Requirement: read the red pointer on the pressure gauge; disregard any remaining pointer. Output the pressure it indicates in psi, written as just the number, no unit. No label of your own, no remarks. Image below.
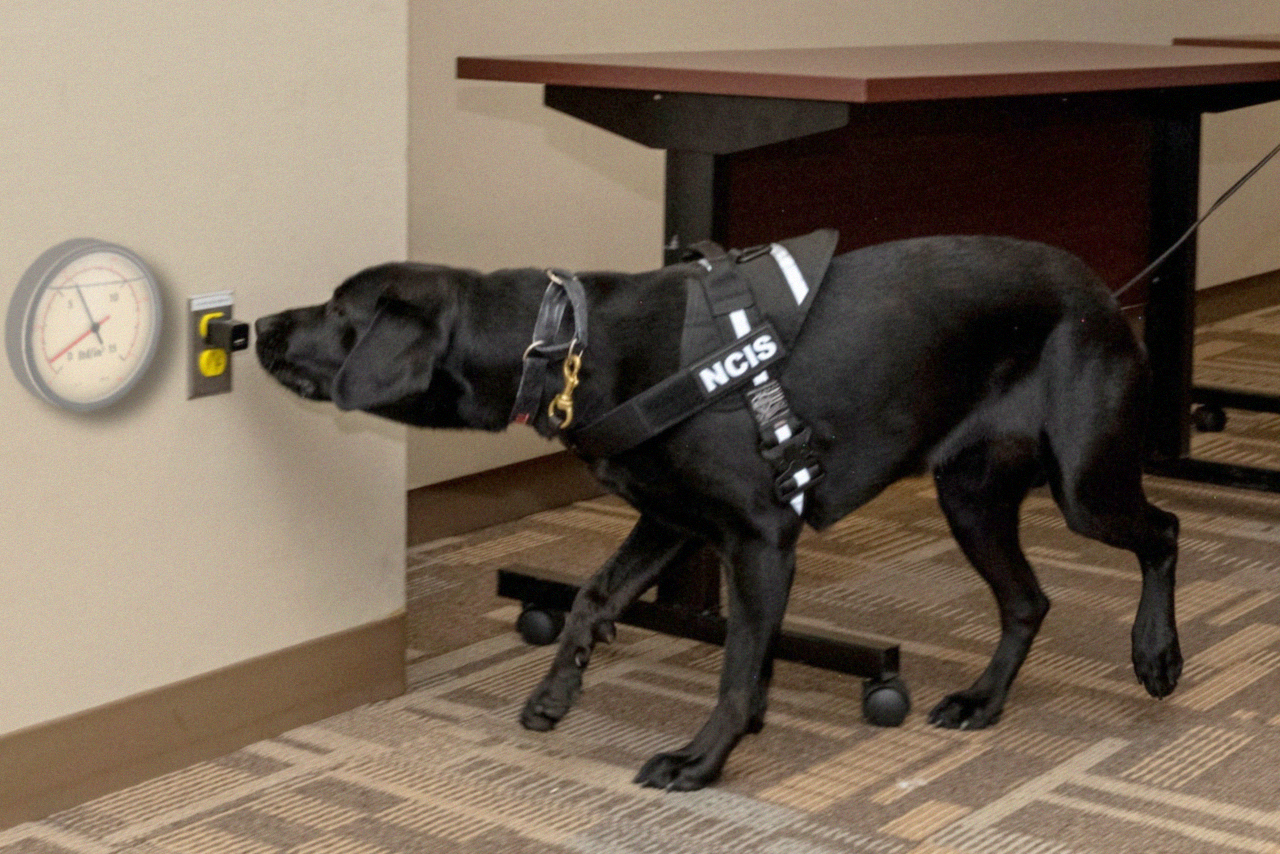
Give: 1
